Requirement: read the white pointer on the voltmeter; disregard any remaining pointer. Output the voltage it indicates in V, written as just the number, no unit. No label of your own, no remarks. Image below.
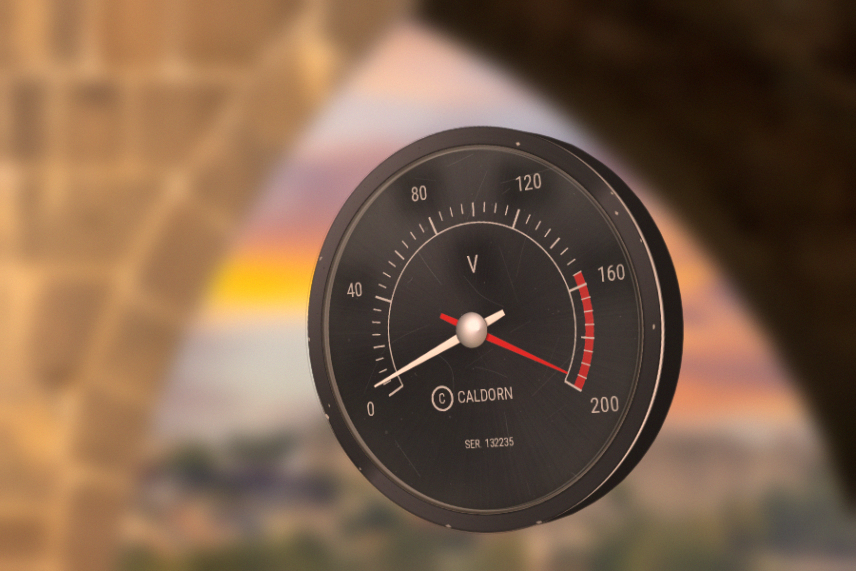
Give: 5
